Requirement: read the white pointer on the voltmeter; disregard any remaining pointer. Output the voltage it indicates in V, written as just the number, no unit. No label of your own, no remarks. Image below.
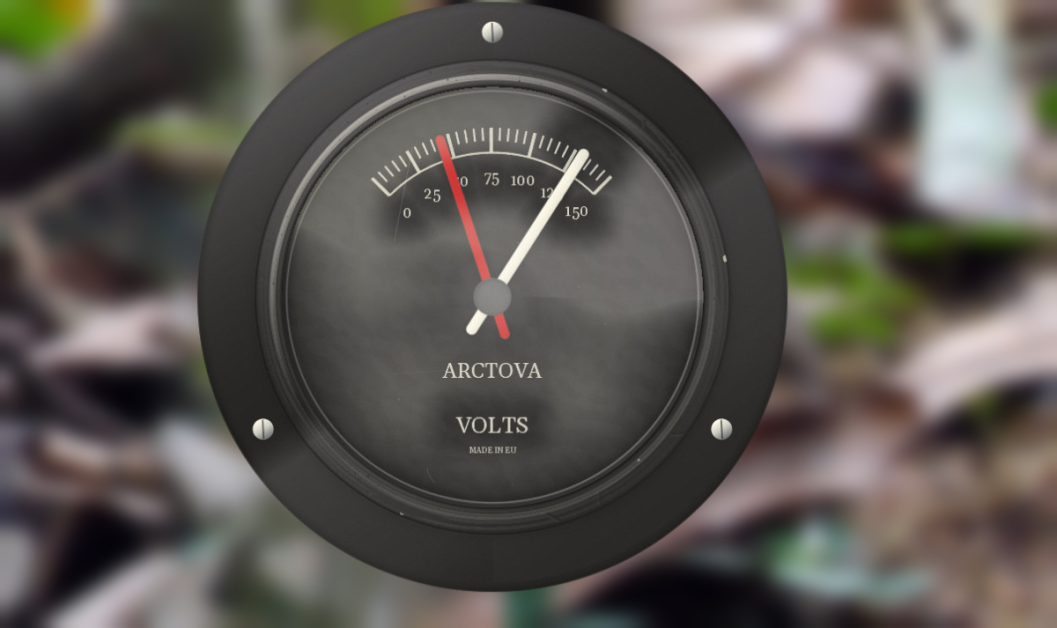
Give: 130
